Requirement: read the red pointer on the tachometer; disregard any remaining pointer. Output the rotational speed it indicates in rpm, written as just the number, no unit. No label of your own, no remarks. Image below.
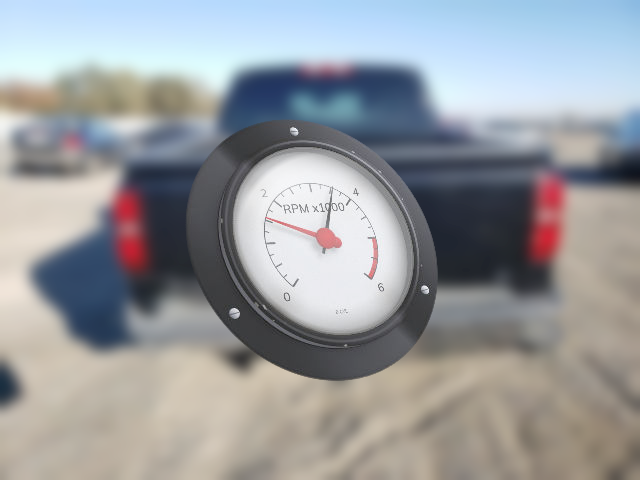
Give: 1500
